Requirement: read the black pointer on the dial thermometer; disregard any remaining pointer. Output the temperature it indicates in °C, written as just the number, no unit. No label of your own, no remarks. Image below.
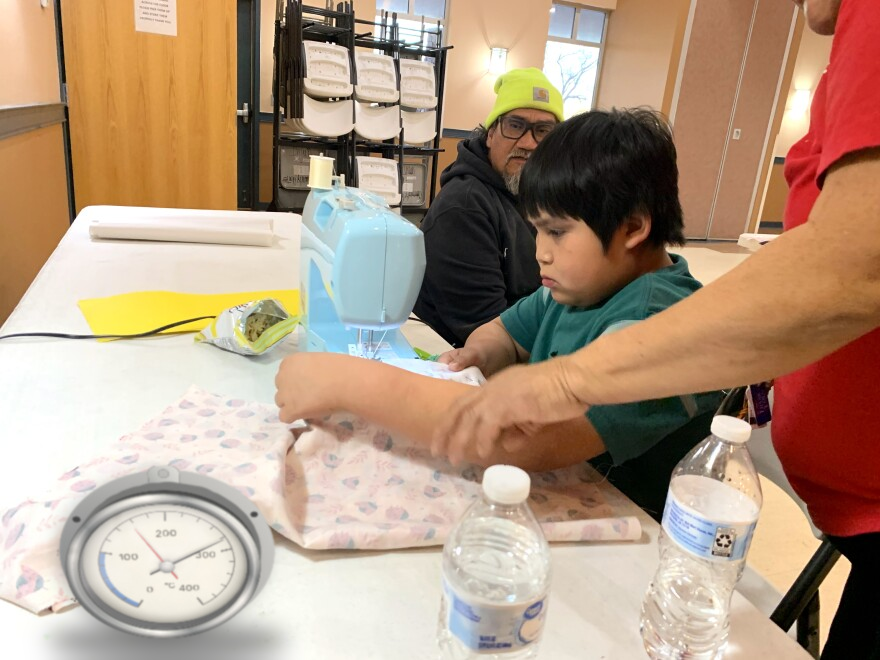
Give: 280
